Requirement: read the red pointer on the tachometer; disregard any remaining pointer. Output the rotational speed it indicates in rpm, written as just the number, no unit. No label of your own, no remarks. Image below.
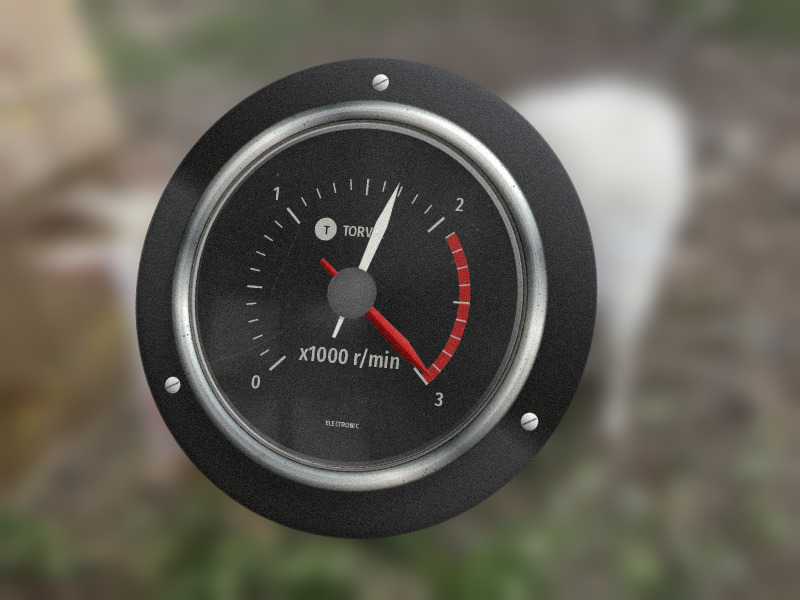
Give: 2950
